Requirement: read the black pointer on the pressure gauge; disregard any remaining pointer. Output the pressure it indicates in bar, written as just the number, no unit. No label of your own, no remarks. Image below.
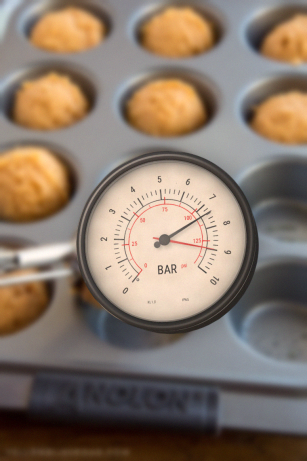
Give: 7.4
